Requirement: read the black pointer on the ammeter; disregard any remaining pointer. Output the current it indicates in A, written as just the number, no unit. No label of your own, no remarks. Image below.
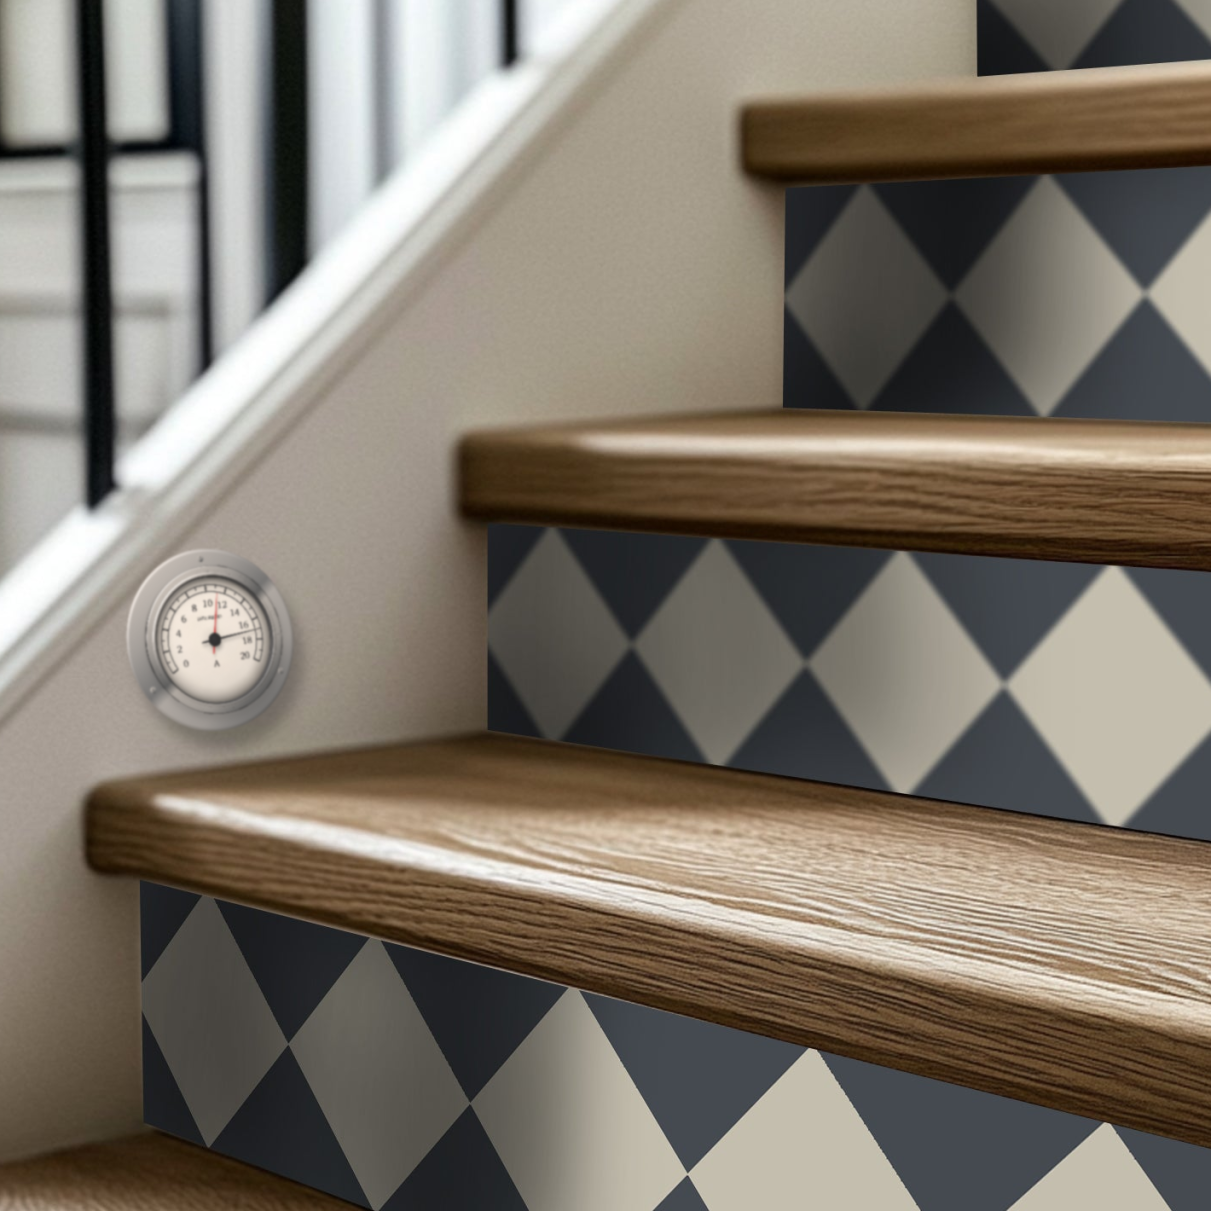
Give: 17
